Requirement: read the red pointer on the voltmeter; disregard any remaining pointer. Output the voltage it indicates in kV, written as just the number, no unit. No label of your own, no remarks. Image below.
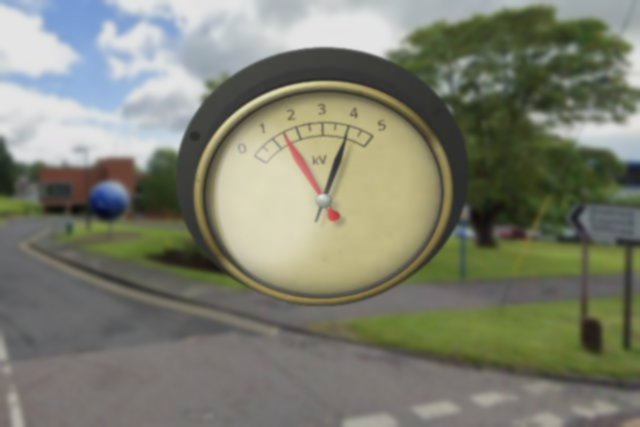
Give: 1.5
